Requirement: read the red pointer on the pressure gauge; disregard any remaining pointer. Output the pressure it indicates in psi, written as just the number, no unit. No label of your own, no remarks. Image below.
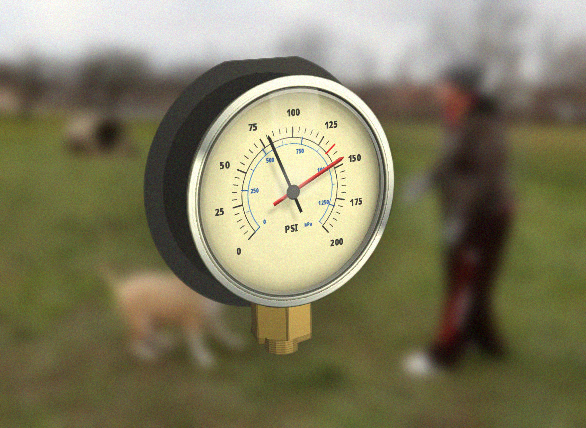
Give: 145
